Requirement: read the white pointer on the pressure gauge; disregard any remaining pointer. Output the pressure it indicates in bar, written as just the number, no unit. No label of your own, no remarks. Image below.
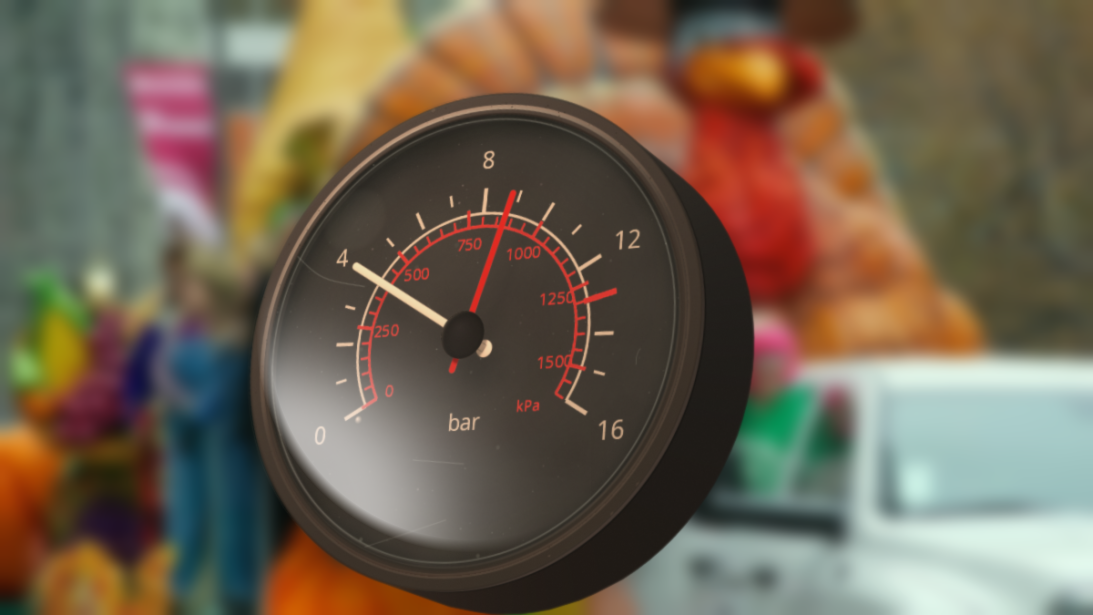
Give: 4
